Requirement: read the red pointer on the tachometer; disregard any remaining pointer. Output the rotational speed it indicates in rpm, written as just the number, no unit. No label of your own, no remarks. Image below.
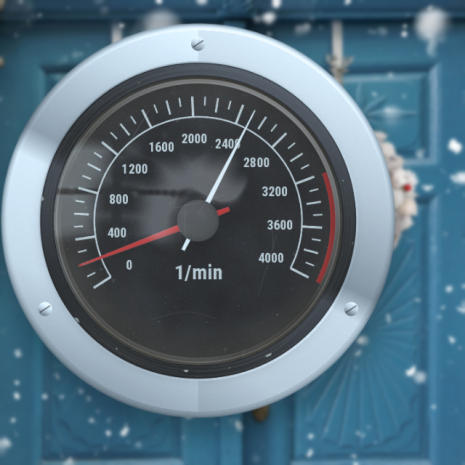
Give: 200
